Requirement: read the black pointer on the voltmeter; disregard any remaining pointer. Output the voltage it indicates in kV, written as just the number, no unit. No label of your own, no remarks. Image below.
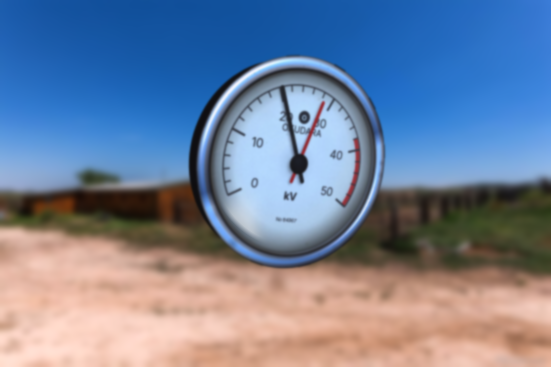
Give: 20
